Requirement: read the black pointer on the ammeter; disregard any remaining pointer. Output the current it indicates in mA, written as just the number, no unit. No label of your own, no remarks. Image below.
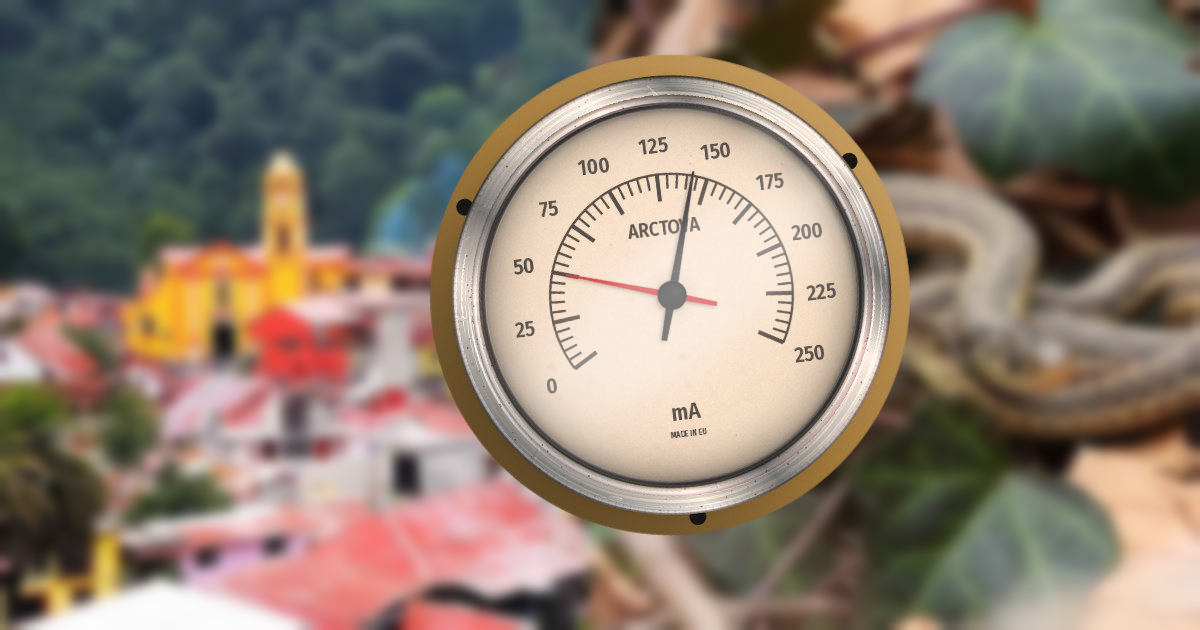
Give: 142.5
